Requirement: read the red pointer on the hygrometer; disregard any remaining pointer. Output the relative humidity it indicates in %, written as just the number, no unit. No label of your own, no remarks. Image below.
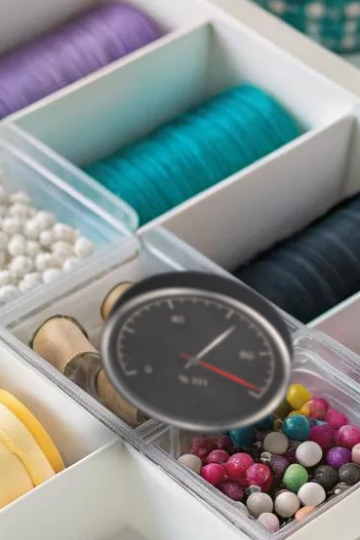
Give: 96
